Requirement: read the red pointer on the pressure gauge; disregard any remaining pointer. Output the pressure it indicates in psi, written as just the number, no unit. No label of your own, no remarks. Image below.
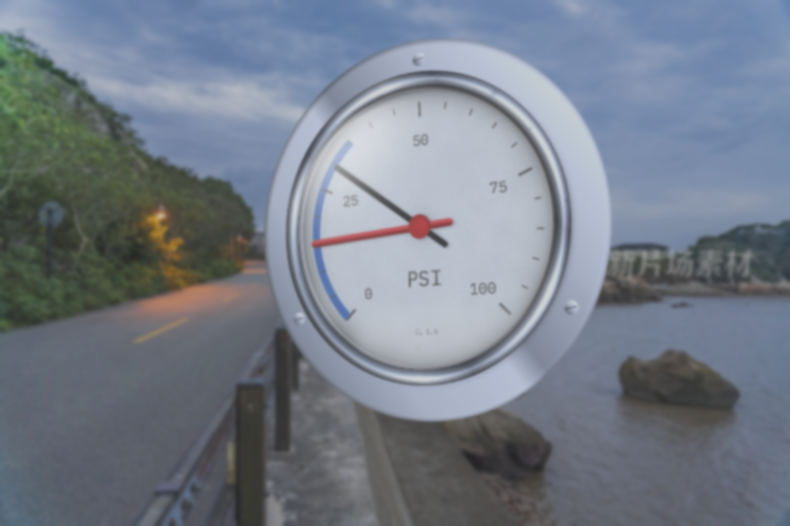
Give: 15
